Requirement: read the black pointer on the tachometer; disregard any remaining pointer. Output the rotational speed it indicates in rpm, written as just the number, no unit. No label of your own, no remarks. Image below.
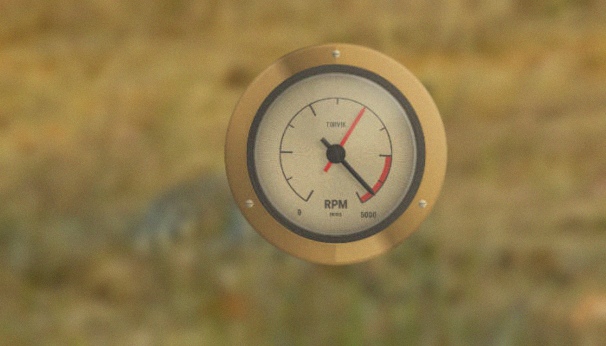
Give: 4750
